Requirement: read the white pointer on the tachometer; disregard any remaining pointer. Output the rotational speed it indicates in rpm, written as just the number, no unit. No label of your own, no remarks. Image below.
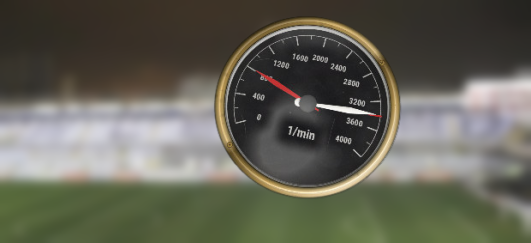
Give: 3400
